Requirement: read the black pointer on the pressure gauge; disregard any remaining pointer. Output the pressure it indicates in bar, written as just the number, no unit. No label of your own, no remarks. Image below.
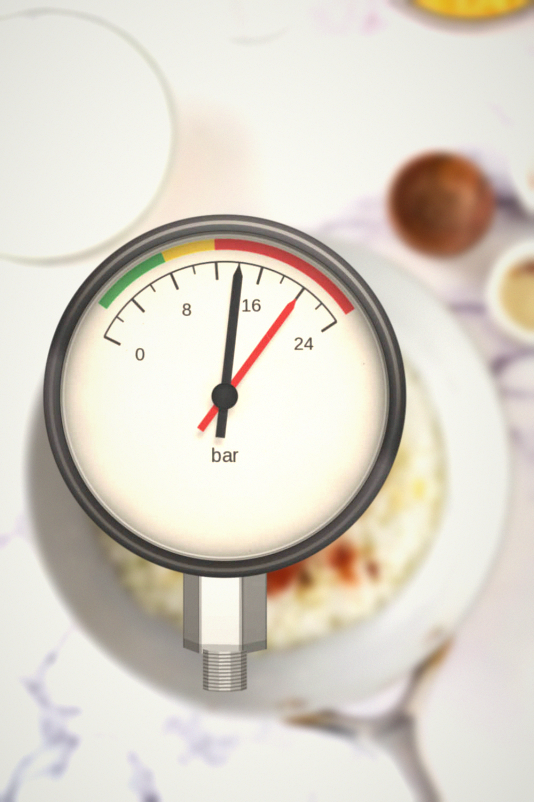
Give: 14
